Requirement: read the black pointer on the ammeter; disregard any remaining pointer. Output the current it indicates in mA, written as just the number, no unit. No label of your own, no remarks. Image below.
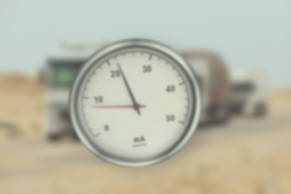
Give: 22
